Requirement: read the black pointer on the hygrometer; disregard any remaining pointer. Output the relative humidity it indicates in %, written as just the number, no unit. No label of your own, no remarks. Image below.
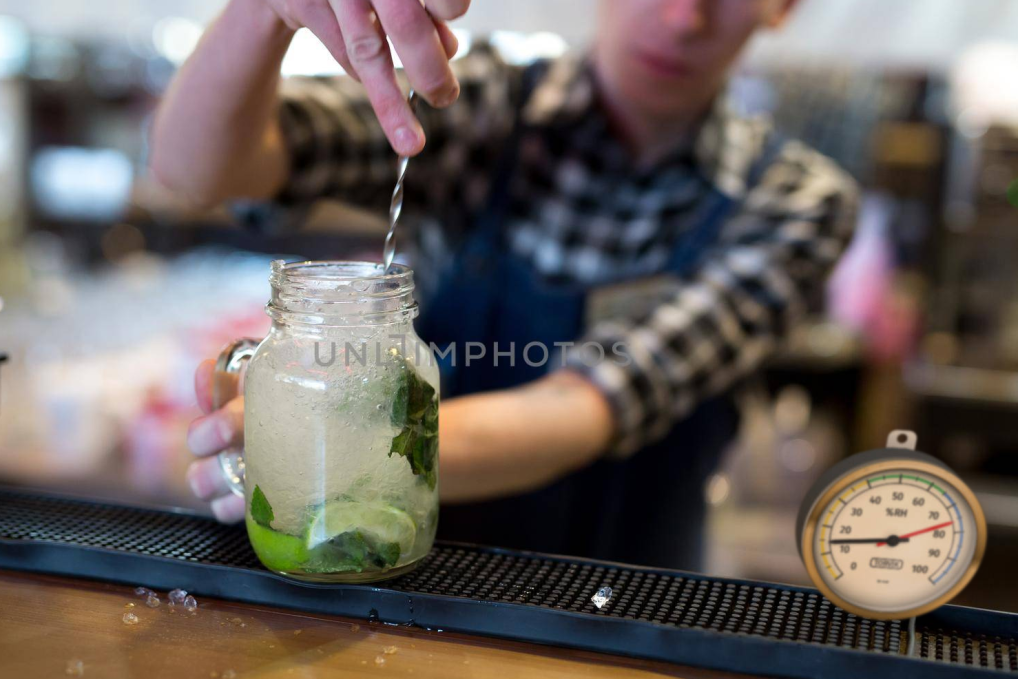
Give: 15
